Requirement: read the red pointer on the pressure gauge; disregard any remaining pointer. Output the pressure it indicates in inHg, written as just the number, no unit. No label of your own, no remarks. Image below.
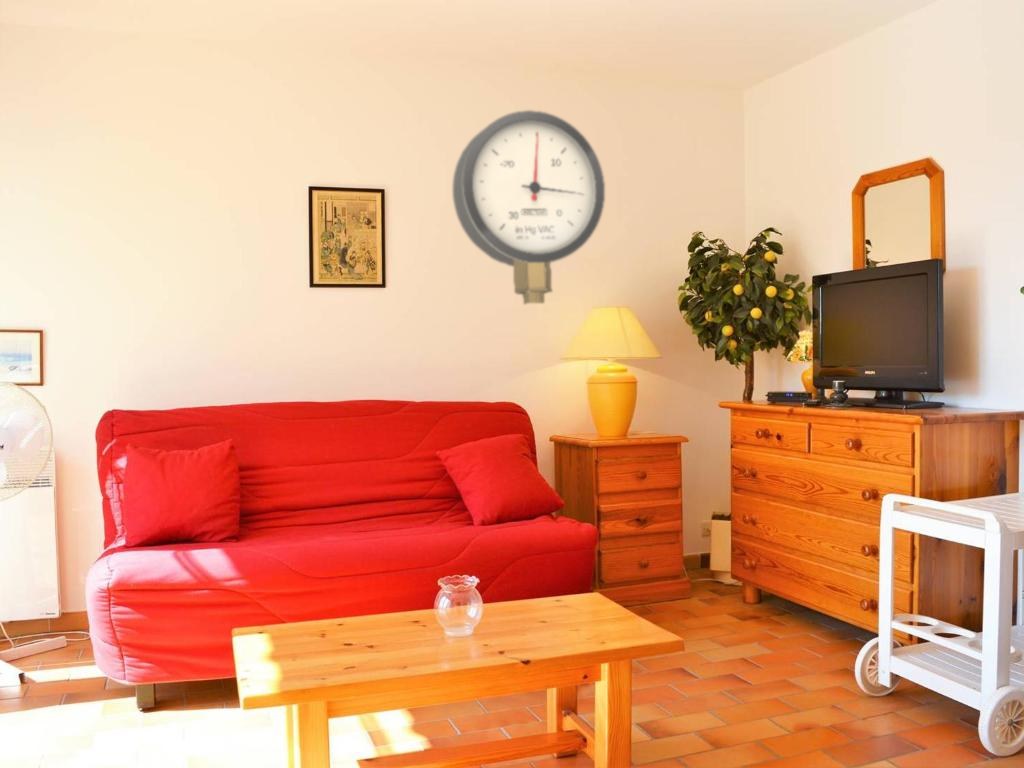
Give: -14
